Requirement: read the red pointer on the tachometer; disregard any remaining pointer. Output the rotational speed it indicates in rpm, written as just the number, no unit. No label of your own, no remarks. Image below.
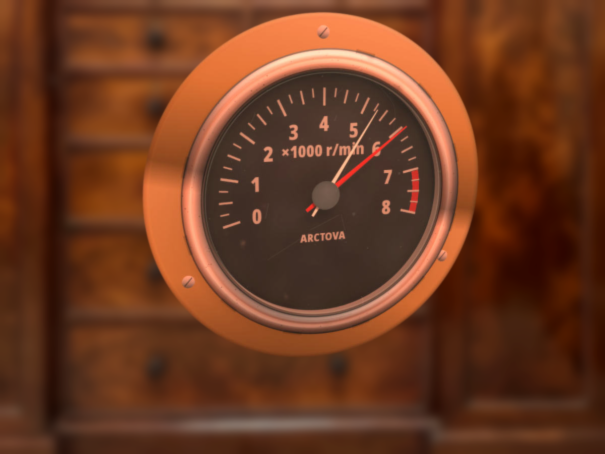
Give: 6000
